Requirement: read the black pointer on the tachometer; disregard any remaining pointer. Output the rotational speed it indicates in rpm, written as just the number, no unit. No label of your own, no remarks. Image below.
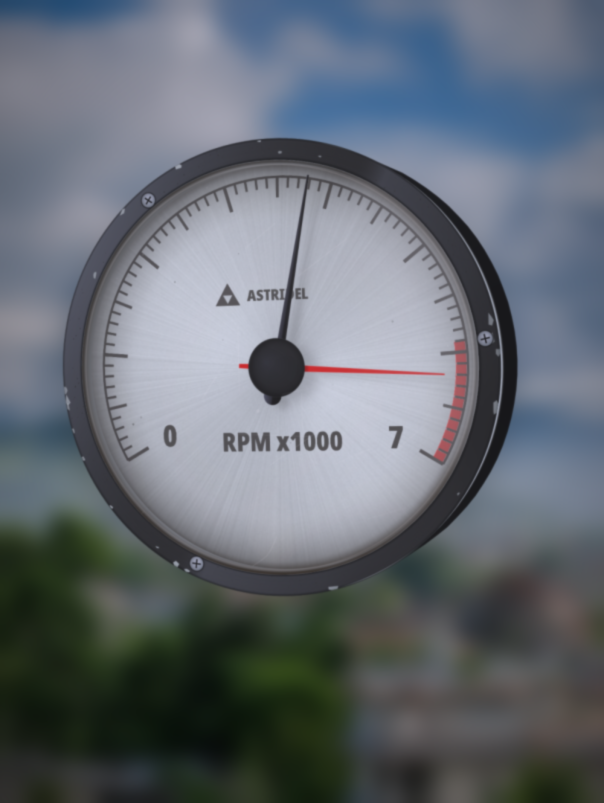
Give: 3800
